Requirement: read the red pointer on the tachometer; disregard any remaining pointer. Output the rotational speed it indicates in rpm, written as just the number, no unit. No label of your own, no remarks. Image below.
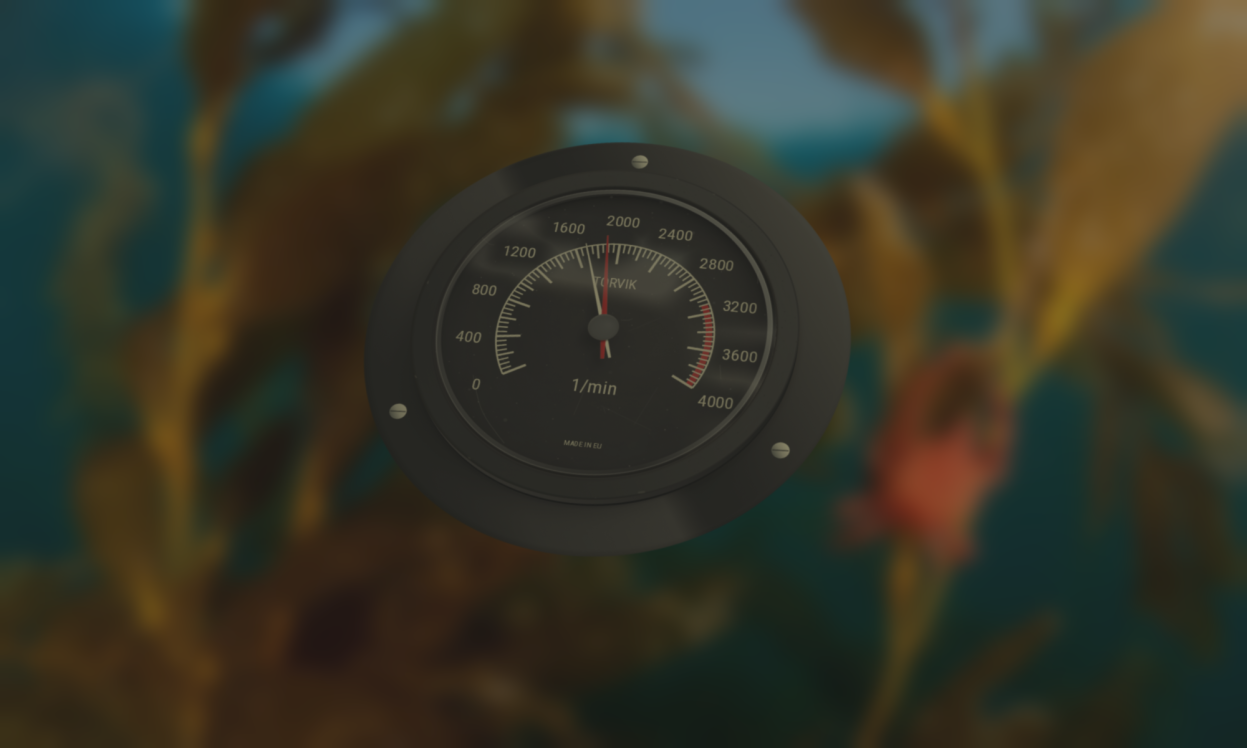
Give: 1900
